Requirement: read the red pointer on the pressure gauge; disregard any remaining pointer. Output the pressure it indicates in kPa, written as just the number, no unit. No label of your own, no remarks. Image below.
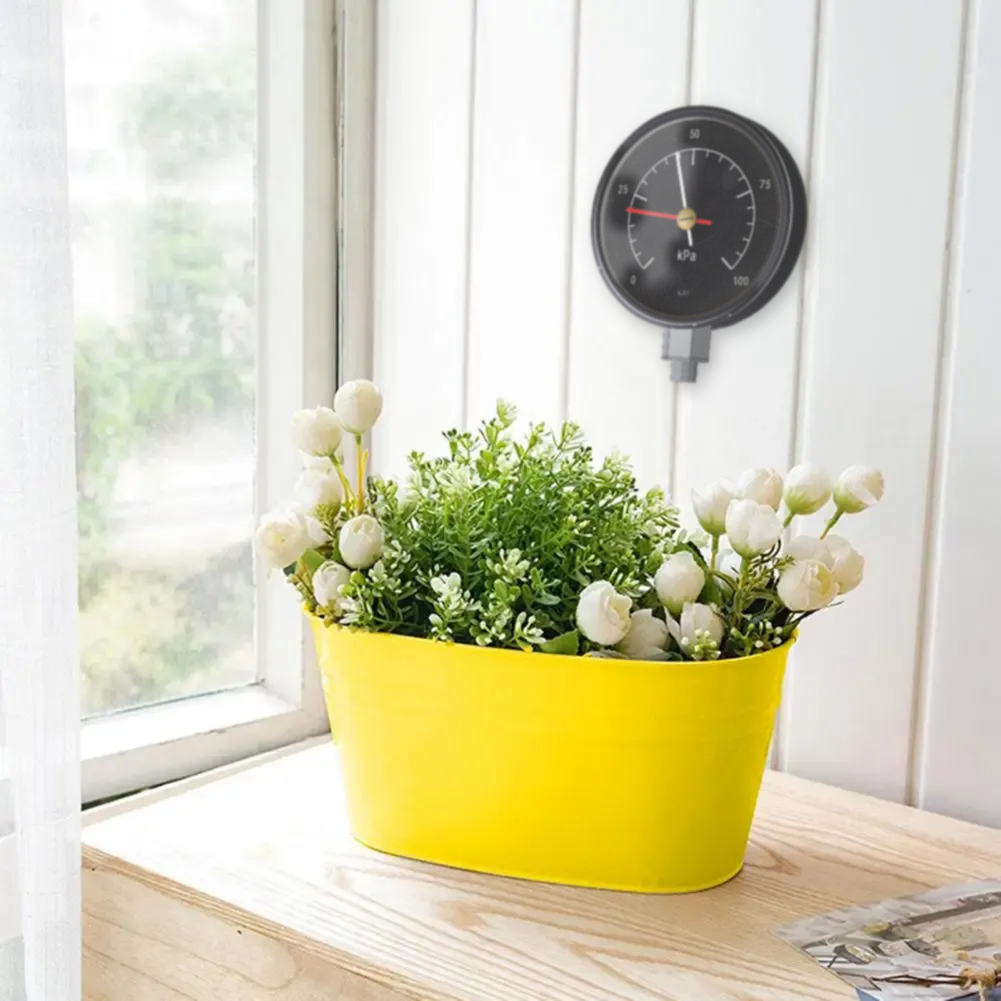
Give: 20
